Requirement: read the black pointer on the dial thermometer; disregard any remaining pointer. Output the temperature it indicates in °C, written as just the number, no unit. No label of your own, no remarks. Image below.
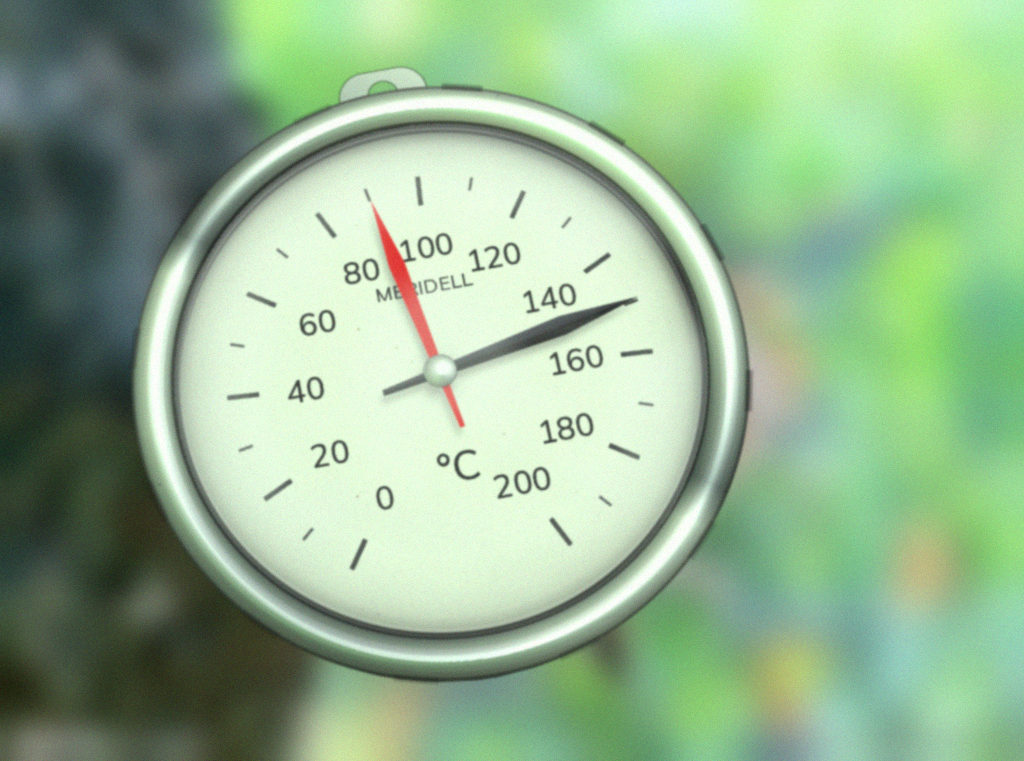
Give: 150
